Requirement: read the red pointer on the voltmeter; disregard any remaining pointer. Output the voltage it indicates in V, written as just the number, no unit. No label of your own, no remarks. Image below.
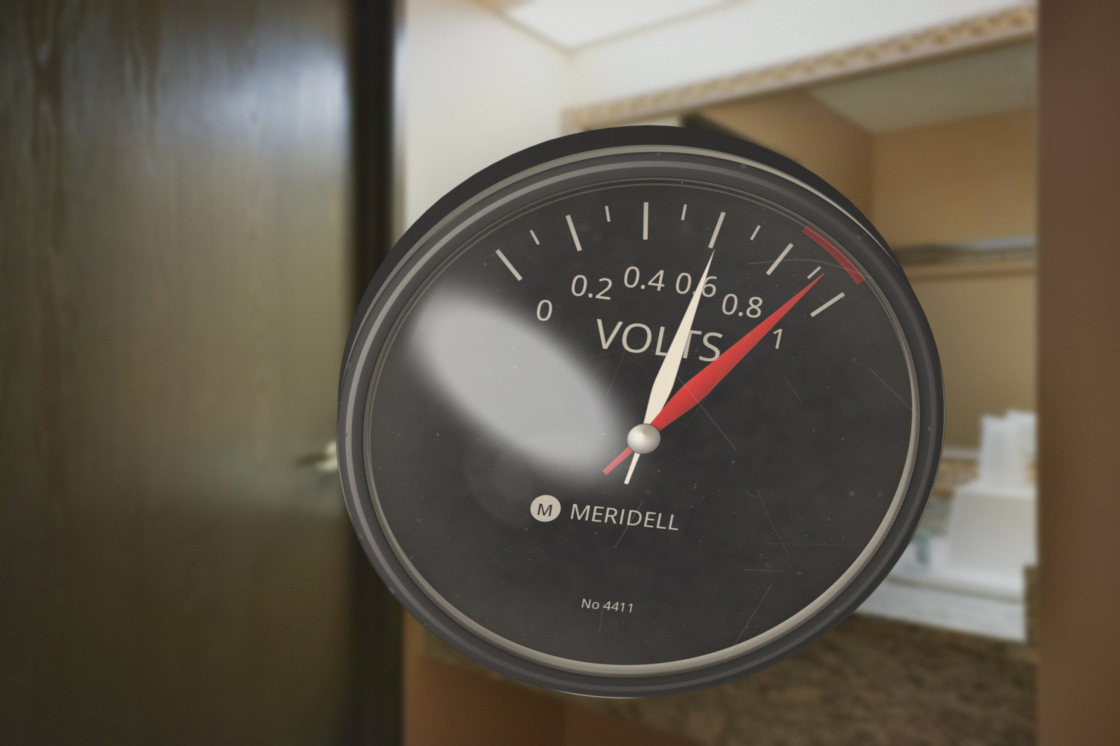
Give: 0.9
